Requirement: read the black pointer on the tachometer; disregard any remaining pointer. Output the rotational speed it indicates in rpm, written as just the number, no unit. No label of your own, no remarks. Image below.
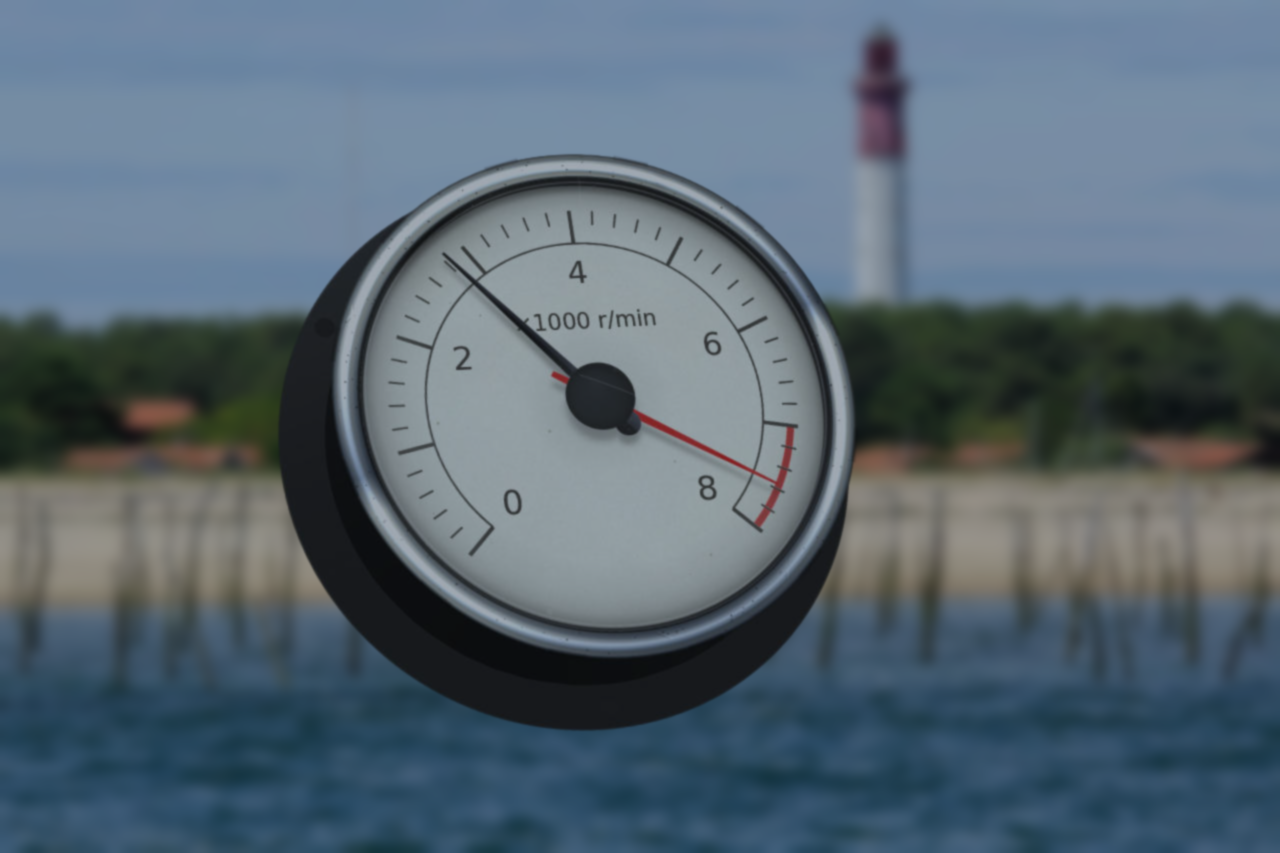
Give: 2800
